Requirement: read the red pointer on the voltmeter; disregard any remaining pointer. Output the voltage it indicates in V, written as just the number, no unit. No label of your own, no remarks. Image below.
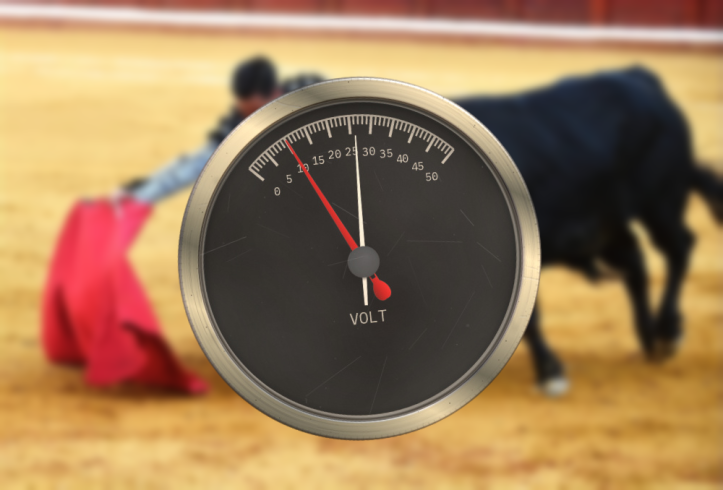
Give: 10
